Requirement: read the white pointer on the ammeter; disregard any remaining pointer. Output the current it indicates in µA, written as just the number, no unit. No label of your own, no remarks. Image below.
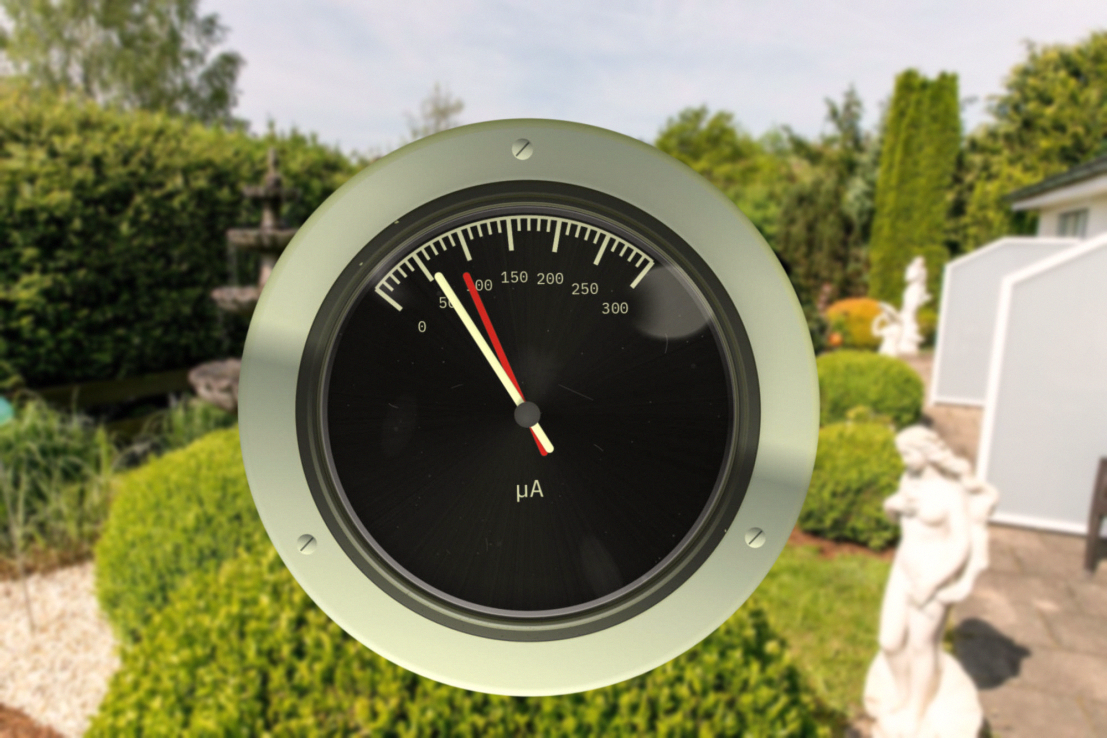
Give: 60
